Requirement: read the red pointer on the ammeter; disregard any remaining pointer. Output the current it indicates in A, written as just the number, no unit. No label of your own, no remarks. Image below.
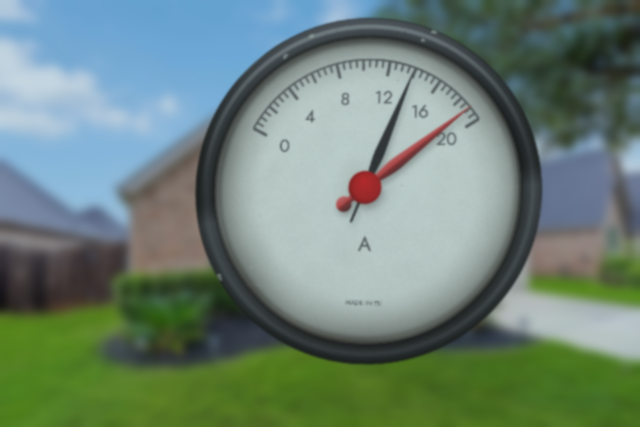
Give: 19
